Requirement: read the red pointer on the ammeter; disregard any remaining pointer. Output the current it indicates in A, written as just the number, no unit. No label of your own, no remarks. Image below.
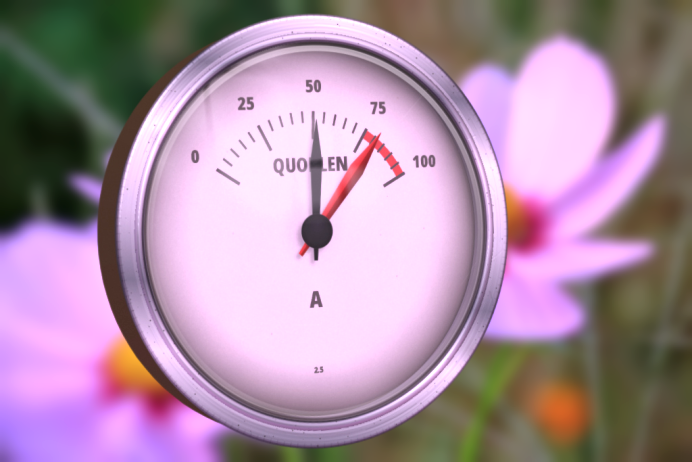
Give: 80
